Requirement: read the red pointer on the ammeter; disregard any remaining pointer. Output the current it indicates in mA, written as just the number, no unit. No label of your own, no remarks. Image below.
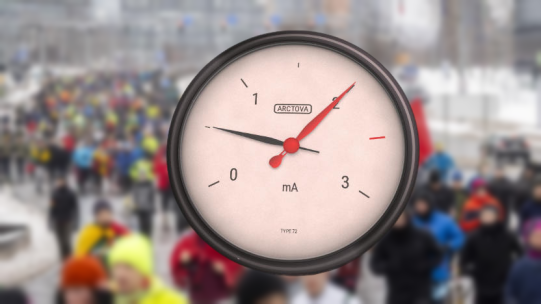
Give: 2
